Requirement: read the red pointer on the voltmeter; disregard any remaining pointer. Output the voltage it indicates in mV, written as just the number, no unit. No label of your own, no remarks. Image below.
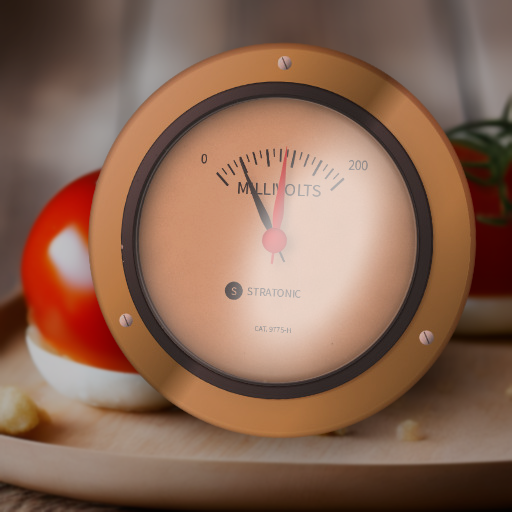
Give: 110
